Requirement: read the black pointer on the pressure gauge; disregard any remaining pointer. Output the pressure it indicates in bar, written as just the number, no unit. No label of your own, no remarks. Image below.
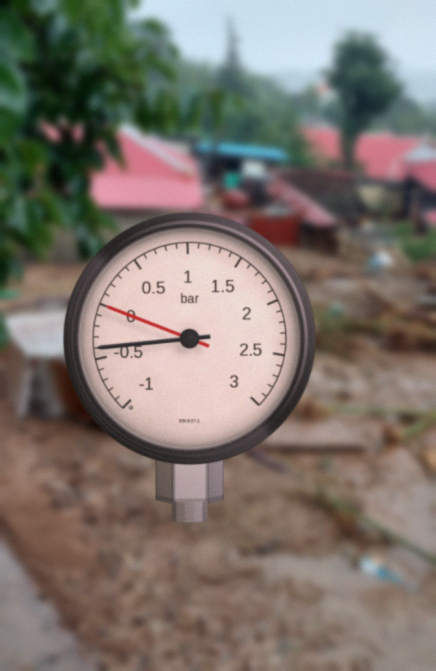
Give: -0.4
